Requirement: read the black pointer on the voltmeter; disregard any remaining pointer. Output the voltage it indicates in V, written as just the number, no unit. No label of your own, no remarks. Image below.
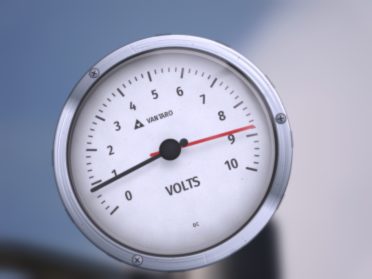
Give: 0.8
